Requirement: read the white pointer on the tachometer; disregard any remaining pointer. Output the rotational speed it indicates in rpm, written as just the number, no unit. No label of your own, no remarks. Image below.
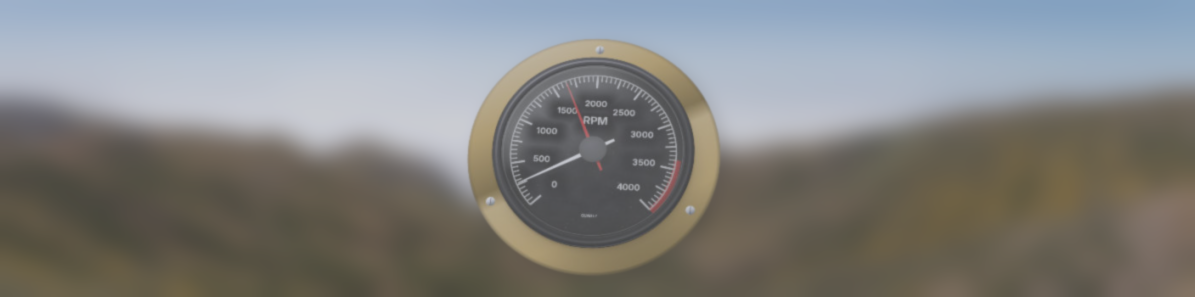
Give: 250
